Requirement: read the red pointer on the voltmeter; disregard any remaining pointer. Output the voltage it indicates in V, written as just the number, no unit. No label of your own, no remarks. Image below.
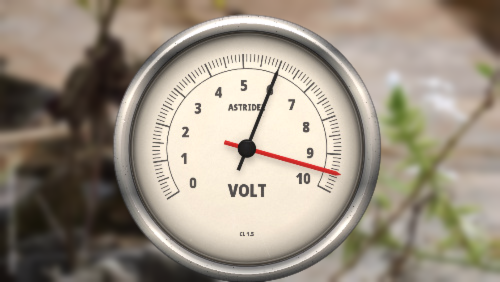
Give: 9.5
